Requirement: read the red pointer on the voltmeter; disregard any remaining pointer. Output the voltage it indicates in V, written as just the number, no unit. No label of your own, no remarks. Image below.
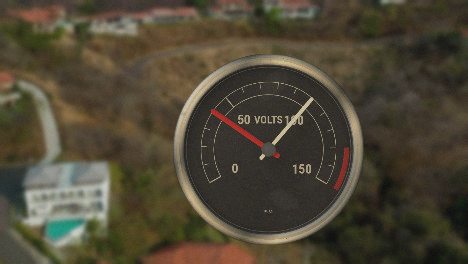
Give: 40
